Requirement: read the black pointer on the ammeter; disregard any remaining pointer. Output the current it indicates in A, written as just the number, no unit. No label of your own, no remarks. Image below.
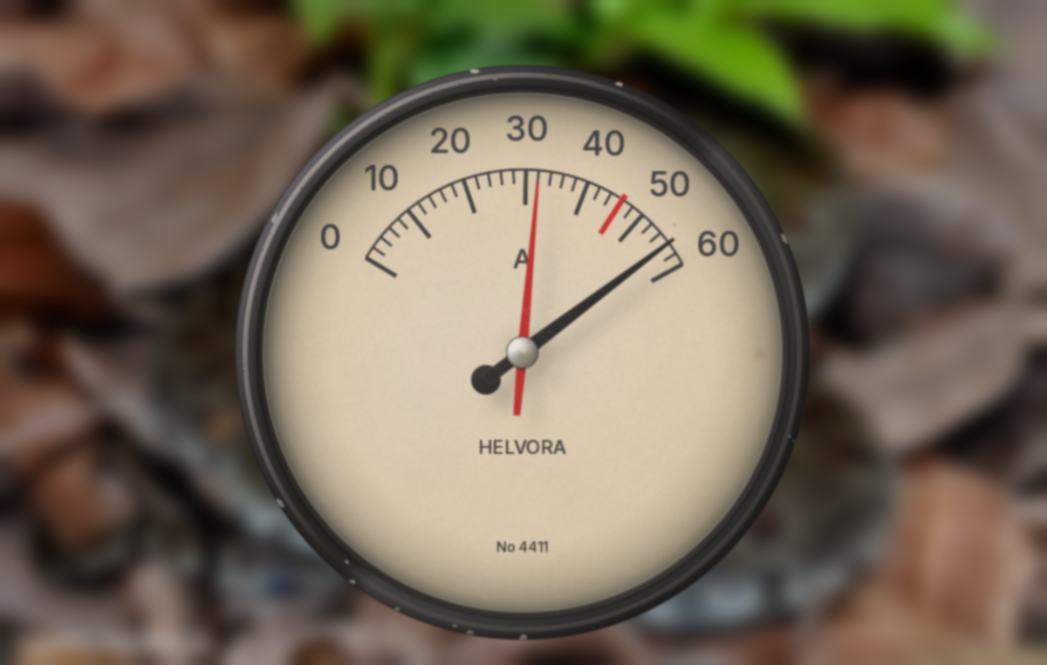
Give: 56
